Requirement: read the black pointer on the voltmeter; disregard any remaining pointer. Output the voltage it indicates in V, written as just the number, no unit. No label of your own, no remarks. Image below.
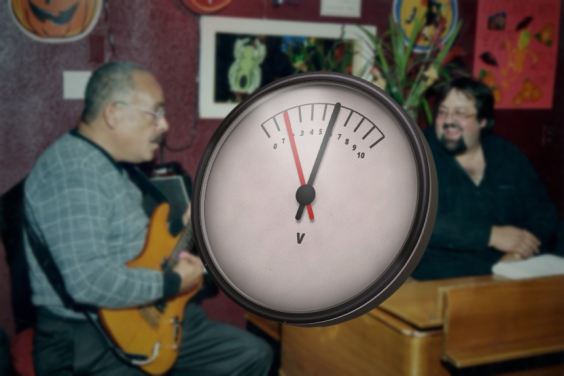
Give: 6
